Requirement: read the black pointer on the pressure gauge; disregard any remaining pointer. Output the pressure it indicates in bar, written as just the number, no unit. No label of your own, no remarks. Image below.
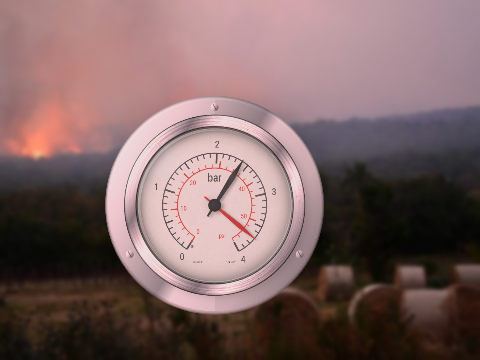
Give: 2.4
